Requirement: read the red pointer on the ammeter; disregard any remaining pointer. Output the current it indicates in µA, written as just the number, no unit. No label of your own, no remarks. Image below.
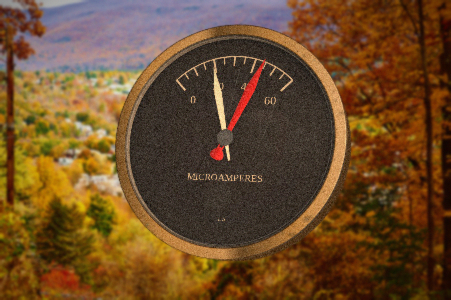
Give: 45
